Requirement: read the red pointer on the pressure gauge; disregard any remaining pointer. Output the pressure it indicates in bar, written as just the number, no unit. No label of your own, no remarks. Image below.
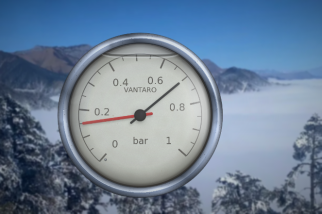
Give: 0.15
